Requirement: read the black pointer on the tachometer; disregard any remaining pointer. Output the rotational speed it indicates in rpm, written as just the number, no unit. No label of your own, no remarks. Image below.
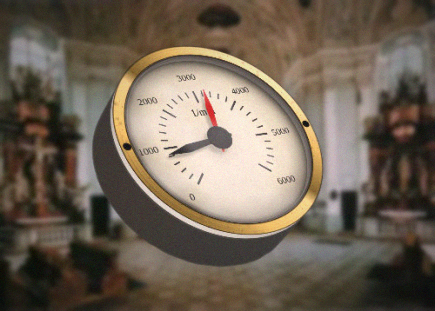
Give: 800
